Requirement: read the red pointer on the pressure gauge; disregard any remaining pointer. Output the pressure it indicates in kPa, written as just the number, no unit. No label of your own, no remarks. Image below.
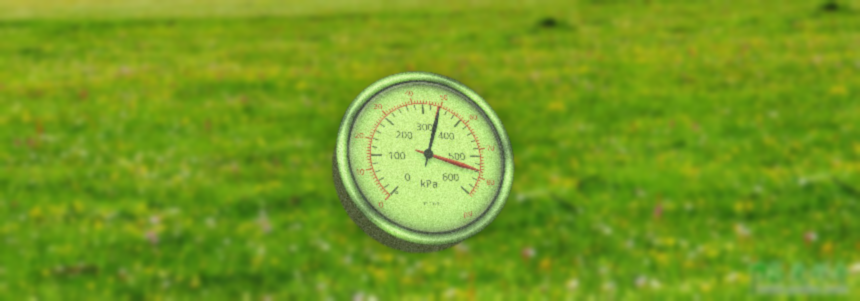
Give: 540
